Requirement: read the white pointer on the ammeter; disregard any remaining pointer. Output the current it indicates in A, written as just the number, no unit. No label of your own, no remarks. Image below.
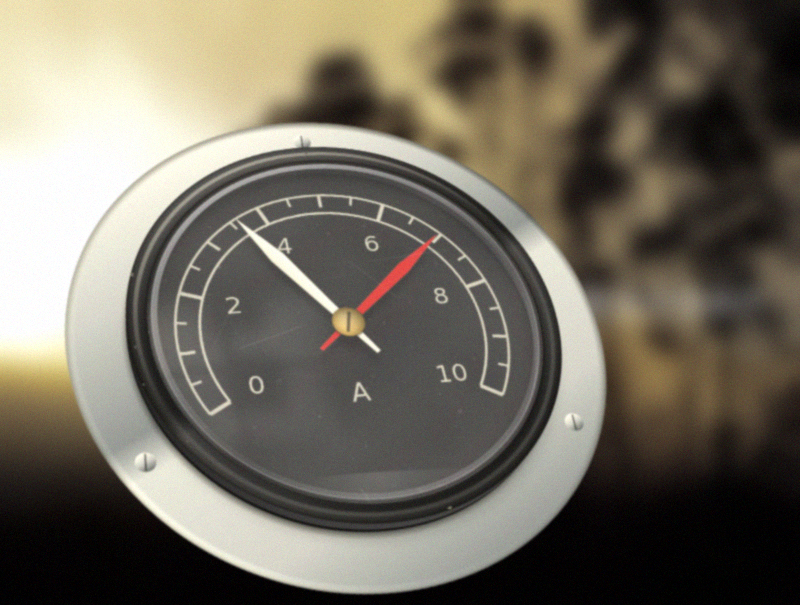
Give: 3.5
